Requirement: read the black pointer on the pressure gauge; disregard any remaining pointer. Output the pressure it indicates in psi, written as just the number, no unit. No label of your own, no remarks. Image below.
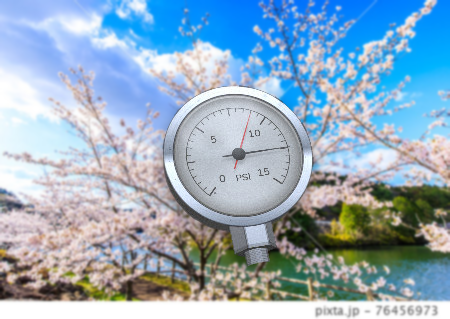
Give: 12.5
